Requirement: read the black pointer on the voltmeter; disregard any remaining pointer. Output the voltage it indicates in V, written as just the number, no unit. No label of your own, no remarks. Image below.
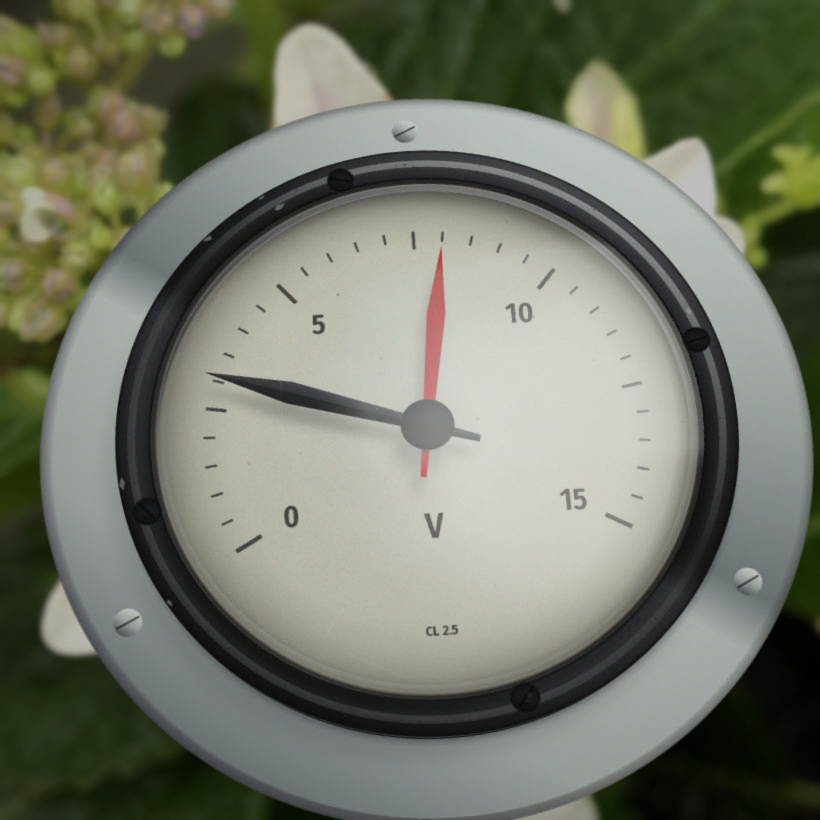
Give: 3
